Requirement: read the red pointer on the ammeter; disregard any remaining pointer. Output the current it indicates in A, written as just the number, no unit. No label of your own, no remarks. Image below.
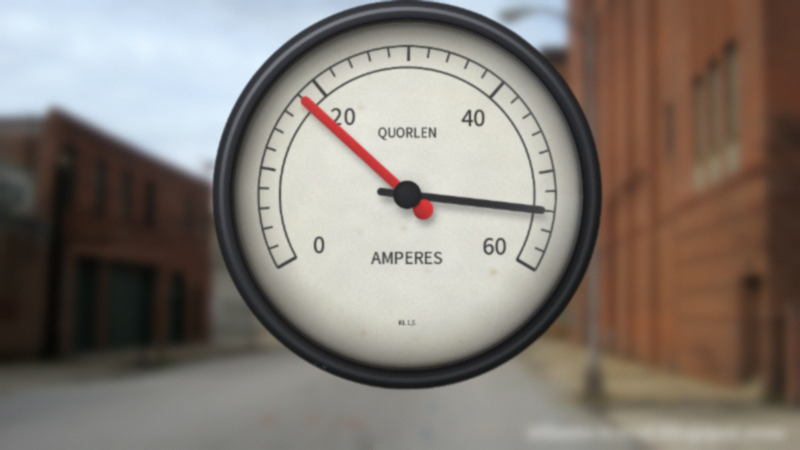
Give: 18
